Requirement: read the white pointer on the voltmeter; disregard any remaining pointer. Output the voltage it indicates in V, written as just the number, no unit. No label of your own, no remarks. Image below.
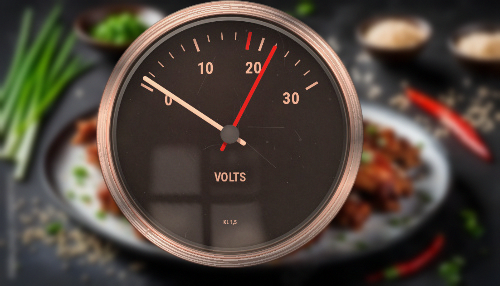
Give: 1
